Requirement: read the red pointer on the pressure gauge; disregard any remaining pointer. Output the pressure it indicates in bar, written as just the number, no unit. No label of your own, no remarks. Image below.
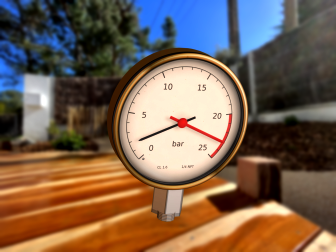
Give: 23
